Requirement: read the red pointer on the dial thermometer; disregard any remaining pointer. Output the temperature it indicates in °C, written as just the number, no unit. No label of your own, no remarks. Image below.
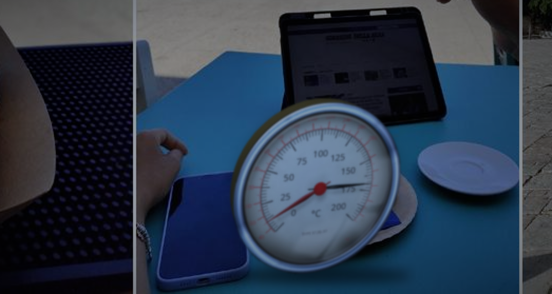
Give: 12.5
